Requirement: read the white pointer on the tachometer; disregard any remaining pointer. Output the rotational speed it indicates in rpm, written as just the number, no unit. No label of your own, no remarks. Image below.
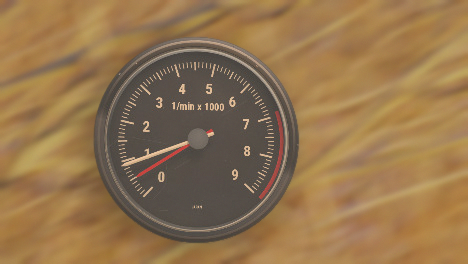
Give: 900
